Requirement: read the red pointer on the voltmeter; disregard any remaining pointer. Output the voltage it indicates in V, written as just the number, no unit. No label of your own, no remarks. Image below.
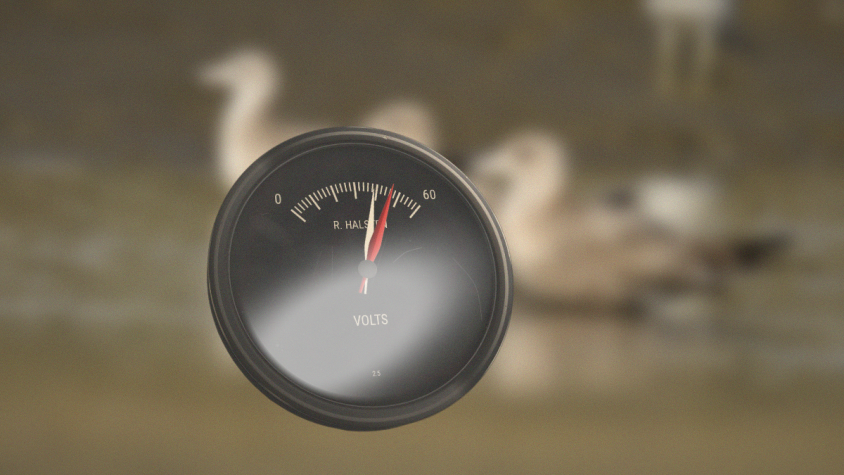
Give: 46
